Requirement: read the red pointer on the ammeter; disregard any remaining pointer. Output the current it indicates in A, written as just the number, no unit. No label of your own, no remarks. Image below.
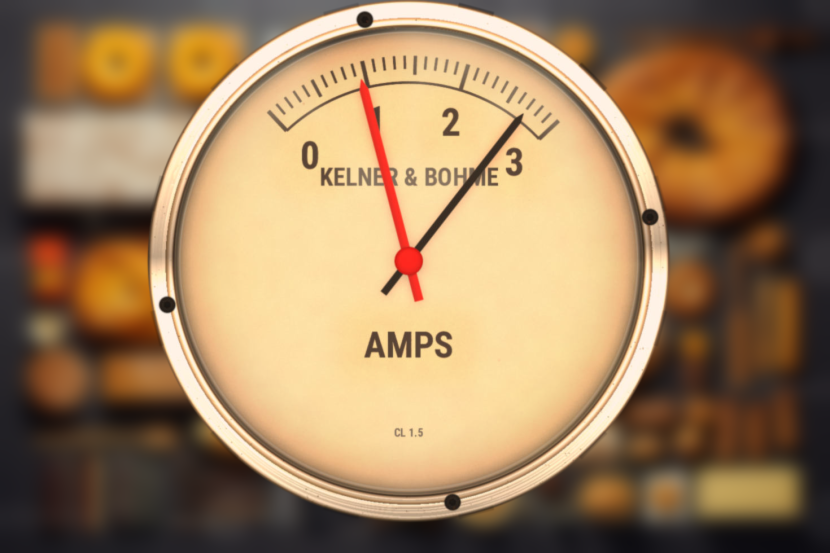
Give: 0.95
